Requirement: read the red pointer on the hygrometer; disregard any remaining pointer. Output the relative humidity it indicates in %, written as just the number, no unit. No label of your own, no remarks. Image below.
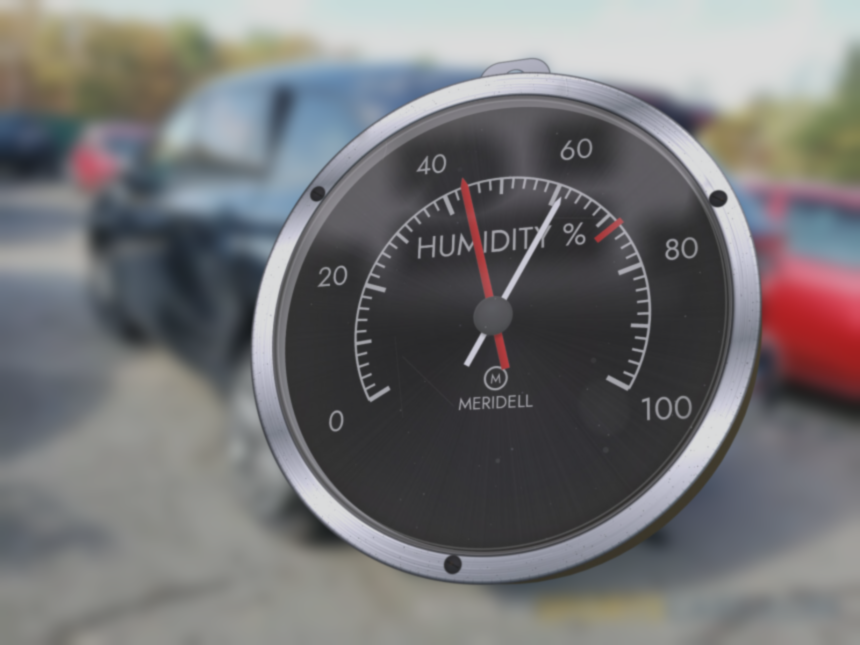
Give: 44
